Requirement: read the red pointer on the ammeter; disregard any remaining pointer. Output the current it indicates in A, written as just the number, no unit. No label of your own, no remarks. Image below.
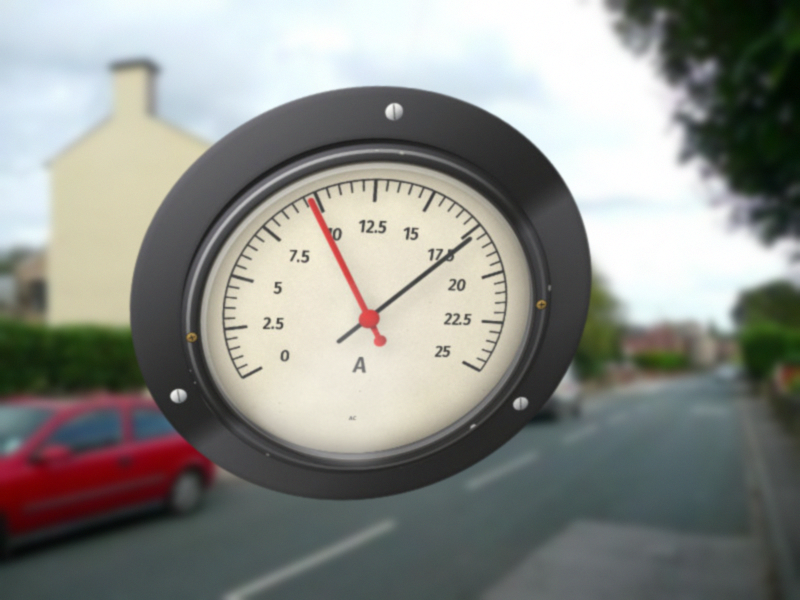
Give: 9.75
